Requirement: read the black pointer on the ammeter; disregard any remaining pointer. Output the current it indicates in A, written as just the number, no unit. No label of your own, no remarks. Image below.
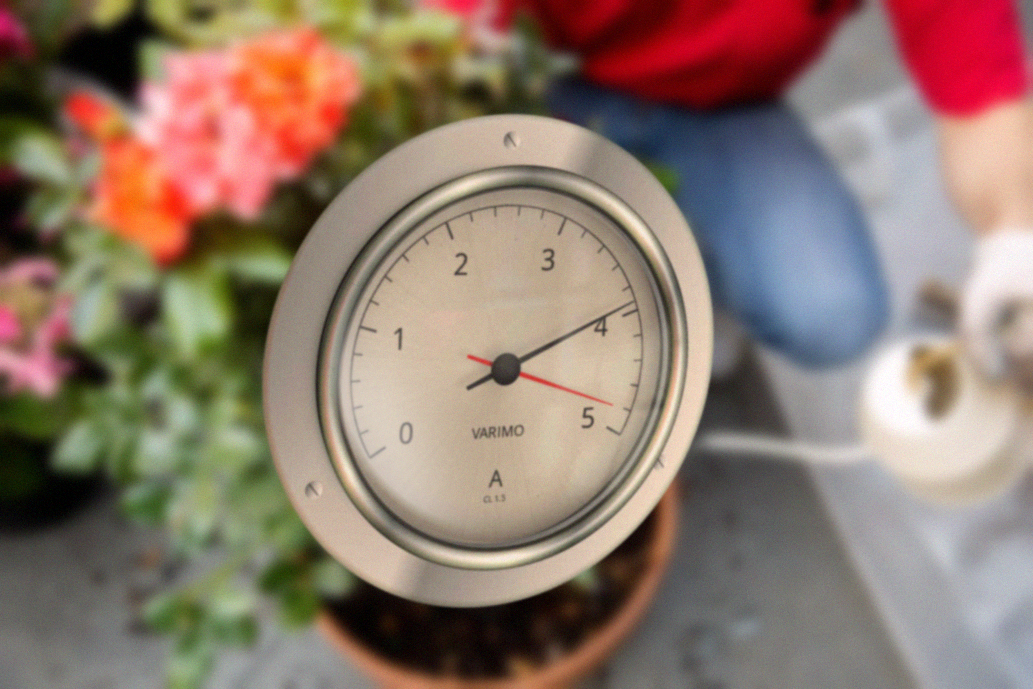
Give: 3.9
